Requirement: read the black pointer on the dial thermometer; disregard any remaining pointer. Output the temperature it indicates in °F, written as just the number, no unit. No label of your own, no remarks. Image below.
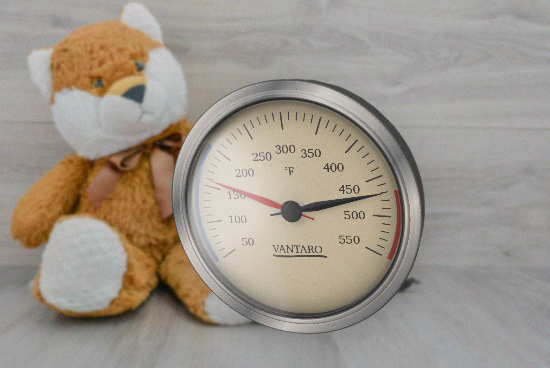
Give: 470
